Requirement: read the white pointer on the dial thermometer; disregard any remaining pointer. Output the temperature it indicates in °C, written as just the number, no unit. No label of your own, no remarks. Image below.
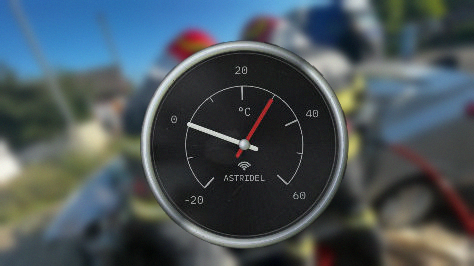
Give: 0
